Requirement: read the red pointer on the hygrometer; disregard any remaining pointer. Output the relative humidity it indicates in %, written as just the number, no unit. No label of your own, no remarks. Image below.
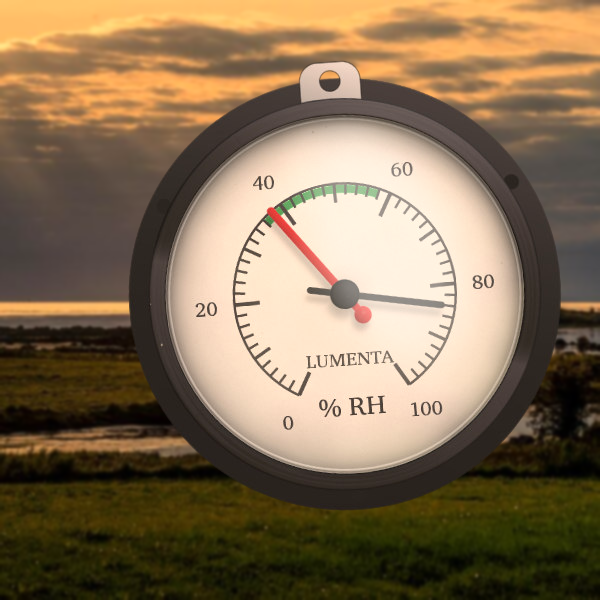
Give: 38
